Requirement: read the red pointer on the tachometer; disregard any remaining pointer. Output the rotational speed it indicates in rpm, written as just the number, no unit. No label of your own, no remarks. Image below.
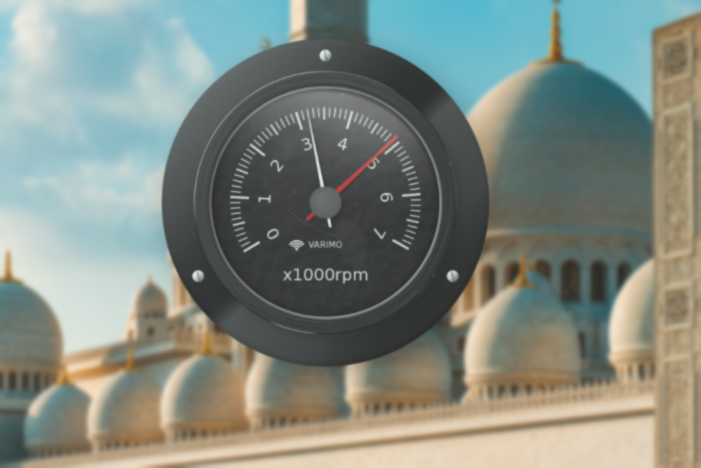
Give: 4900
